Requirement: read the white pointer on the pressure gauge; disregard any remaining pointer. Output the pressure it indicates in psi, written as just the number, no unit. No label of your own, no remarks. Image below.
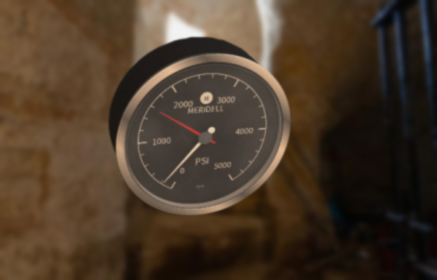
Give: 200
